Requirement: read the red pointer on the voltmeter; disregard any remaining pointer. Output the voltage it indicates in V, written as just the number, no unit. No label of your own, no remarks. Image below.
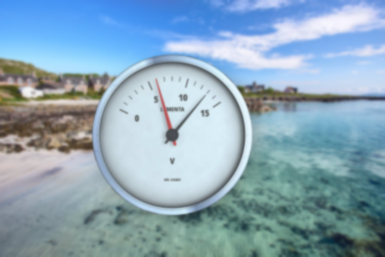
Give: 6
